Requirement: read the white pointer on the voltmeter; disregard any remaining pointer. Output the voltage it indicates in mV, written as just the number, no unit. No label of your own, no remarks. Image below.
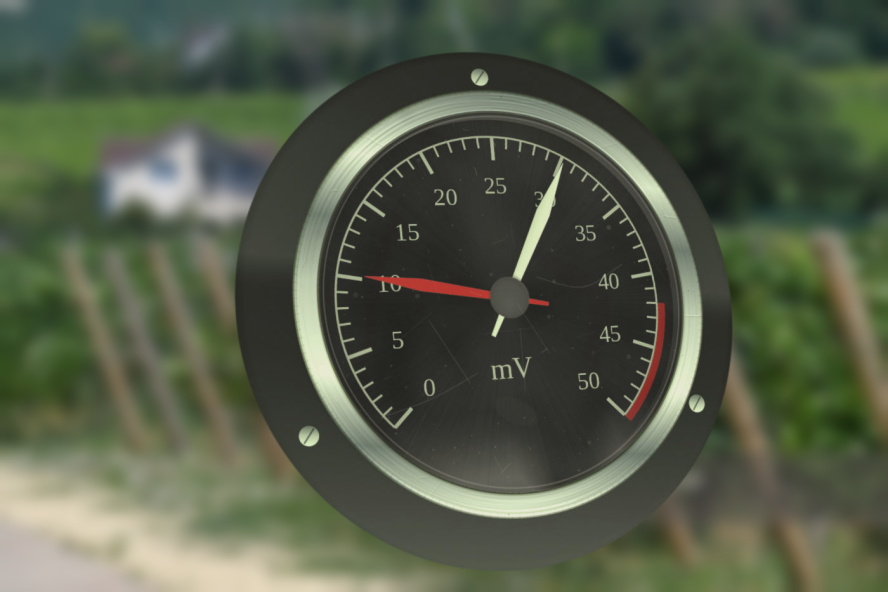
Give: 30
